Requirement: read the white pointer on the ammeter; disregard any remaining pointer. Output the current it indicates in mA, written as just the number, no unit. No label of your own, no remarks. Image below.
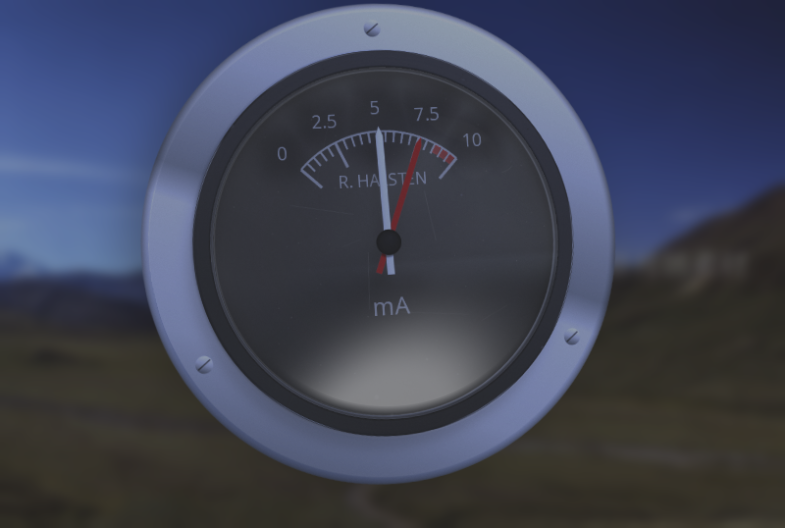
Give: 5
